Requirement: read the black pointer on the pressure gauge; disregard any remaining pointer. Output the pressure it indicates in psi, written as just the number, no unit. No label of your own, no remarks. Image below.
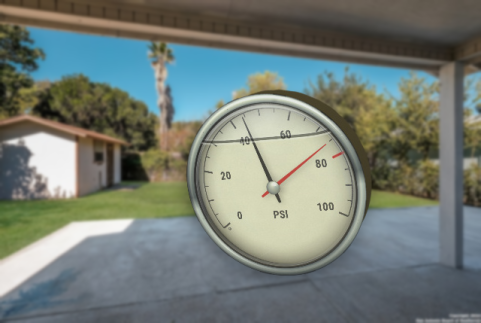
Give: 45
